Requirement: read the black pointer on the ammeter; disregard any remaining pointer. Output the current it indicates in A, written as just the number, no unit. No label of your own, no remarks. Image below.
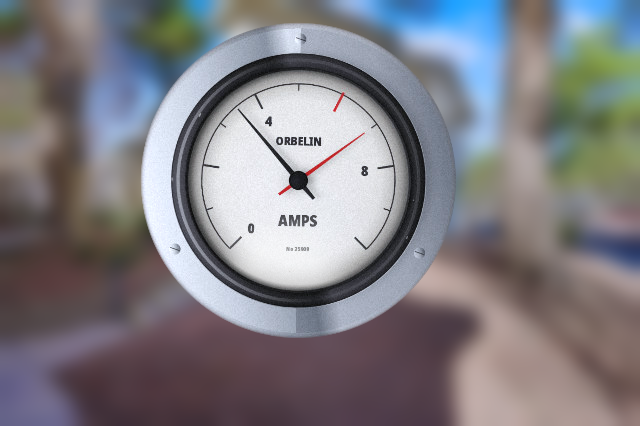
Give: 3.5
